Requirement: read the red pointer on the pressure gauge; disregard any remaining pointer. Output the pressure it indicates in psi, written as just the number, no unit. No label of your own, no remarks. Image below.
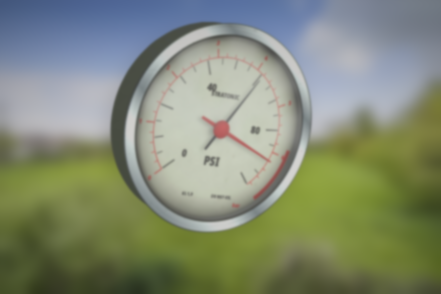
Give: 90
